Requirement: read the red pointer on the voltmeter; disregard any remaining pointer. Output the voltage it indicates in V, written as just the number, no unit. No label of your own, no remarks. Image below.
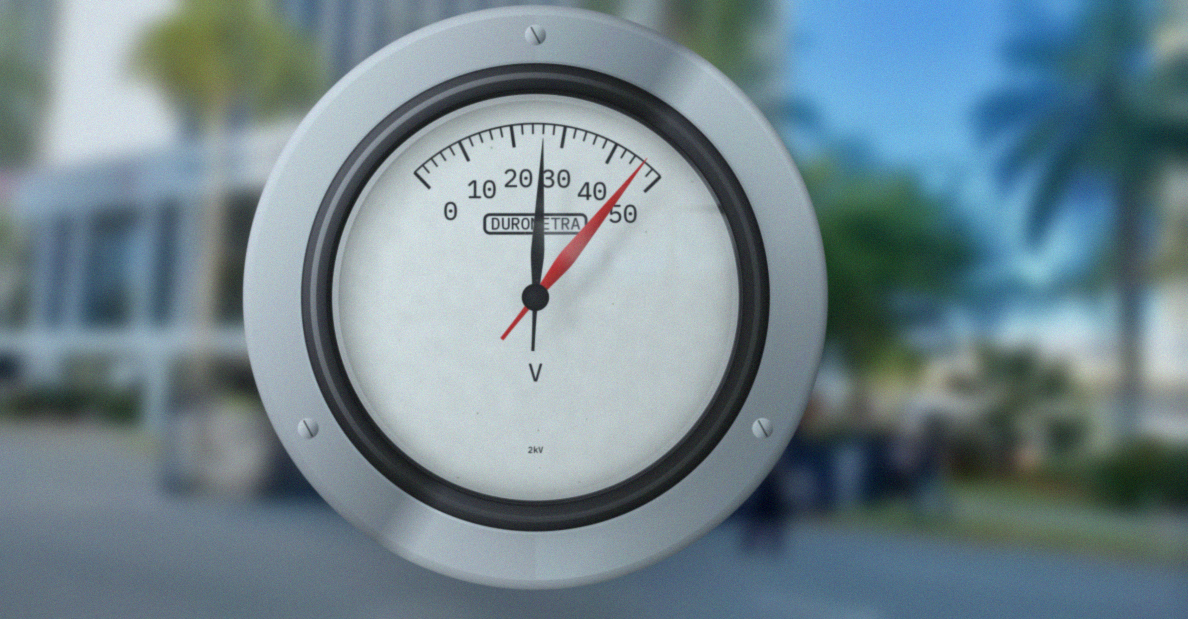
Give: 46
